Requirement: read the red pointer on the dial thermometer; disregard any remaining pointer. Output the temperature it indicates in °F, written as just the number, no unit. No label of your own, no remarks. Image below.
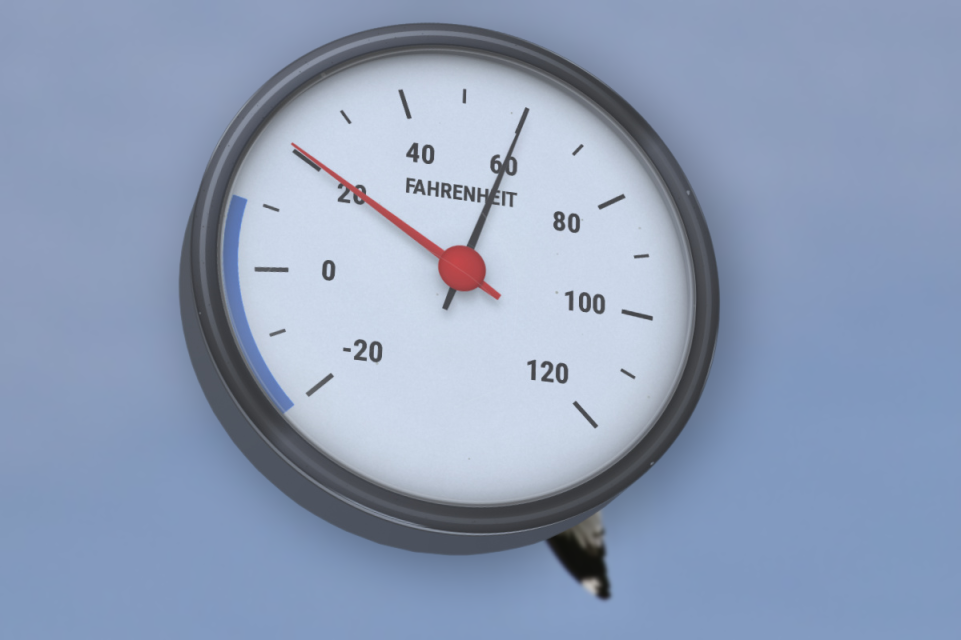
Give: 20
